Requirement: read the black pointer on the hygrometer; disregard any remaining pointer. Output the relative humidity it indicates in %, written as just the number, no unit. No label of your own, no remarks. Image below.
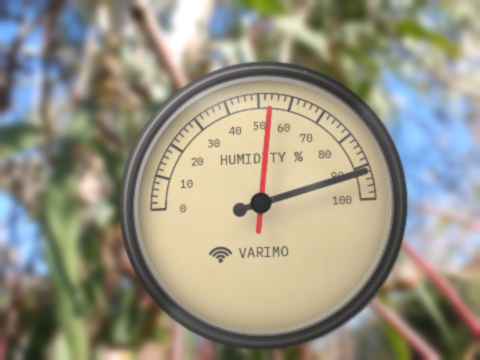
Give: 92
